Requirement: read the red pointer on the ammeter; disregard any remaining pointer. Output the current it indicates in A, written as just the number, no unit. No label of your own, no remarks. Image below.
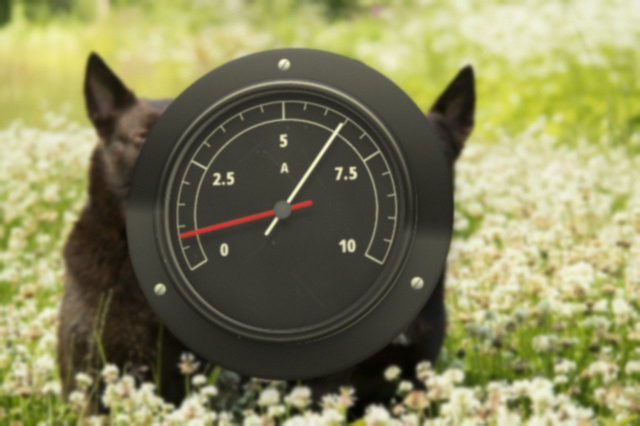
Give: 0.75
